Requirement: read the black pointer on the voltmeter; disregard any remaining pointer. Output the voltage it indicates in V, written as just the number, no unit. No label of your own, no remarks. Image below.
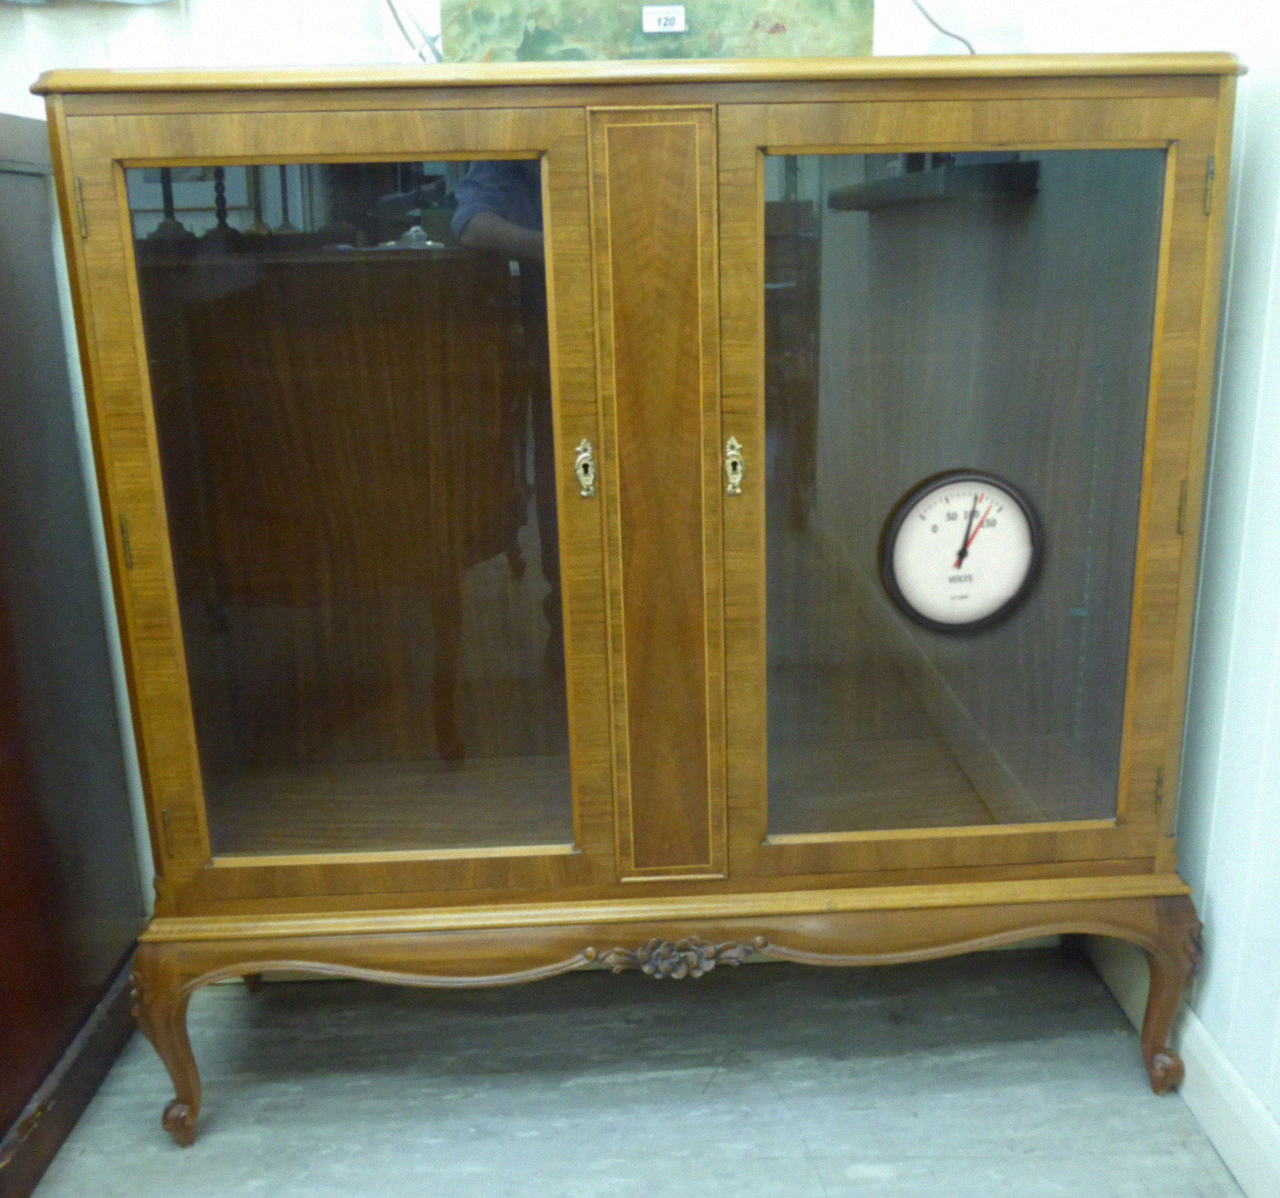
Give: 100
